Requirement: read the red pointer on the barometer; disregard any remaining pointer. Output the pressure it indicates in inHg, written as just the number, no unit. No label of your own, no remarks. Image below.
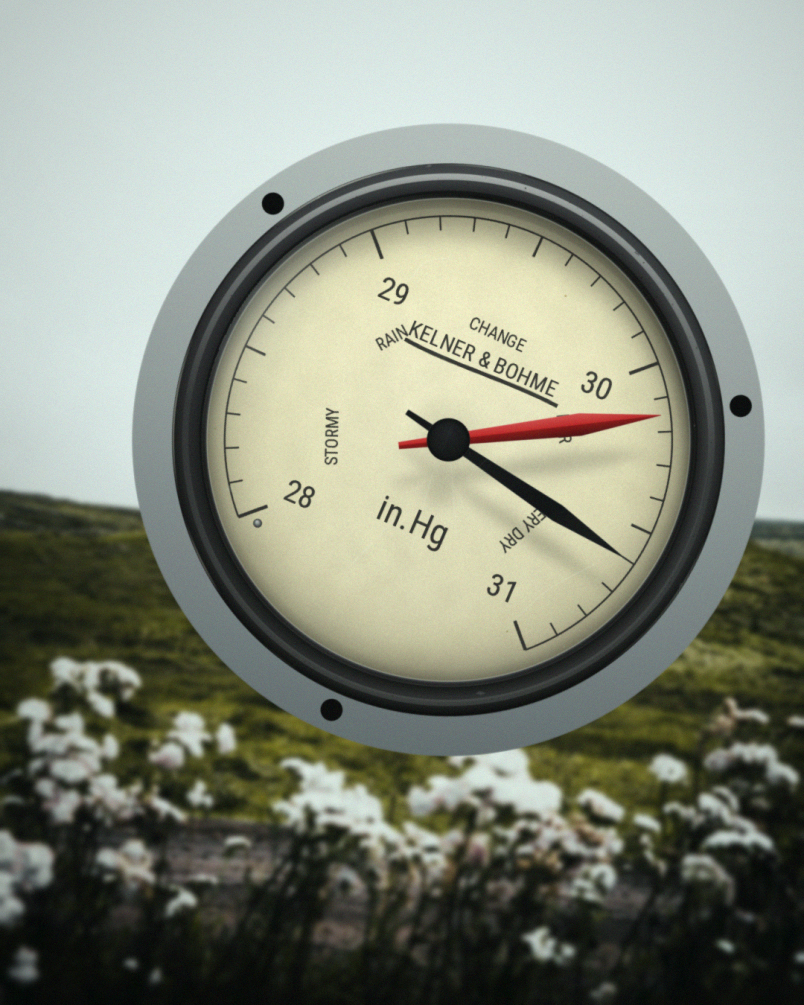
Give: 30.15
